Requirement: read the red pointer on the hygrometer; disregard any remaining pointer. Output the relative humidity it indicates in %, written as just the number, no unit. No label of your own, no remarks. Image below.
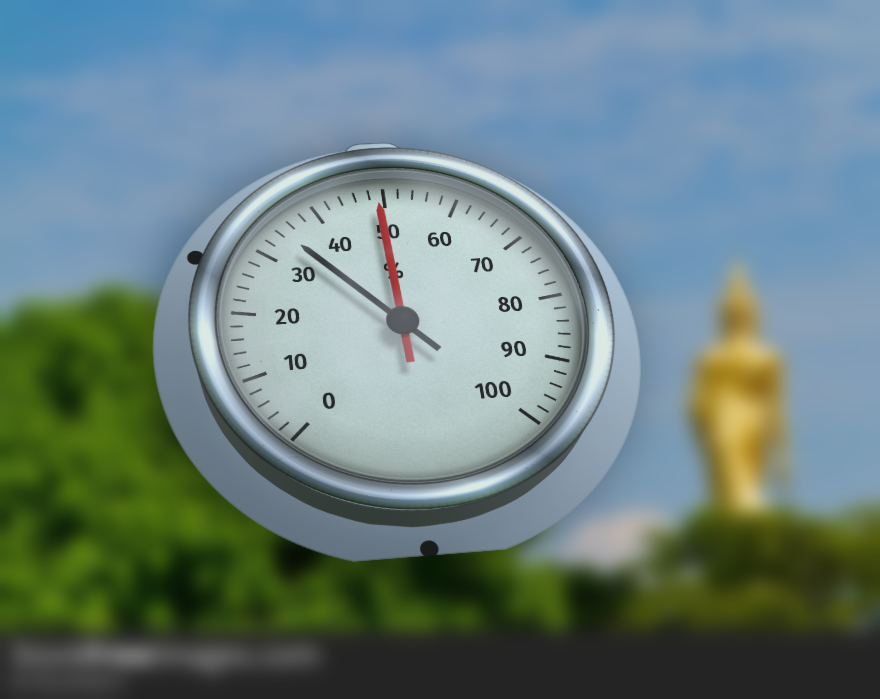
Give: 49
